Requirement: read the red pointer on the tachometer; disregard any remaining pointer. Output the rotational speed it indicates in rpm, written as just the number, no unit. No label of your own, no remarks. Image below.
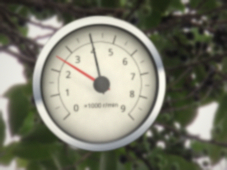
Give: 2500
